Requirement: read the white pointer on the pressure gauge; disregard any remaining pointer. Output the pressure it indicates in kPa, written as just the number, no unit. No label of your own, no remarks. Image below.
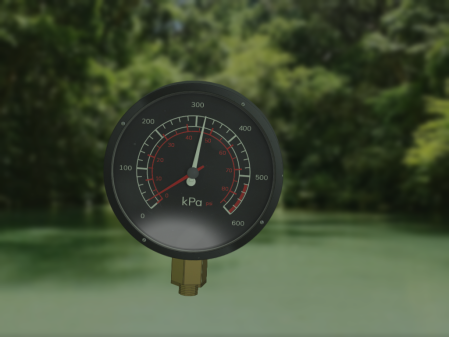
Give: 320
